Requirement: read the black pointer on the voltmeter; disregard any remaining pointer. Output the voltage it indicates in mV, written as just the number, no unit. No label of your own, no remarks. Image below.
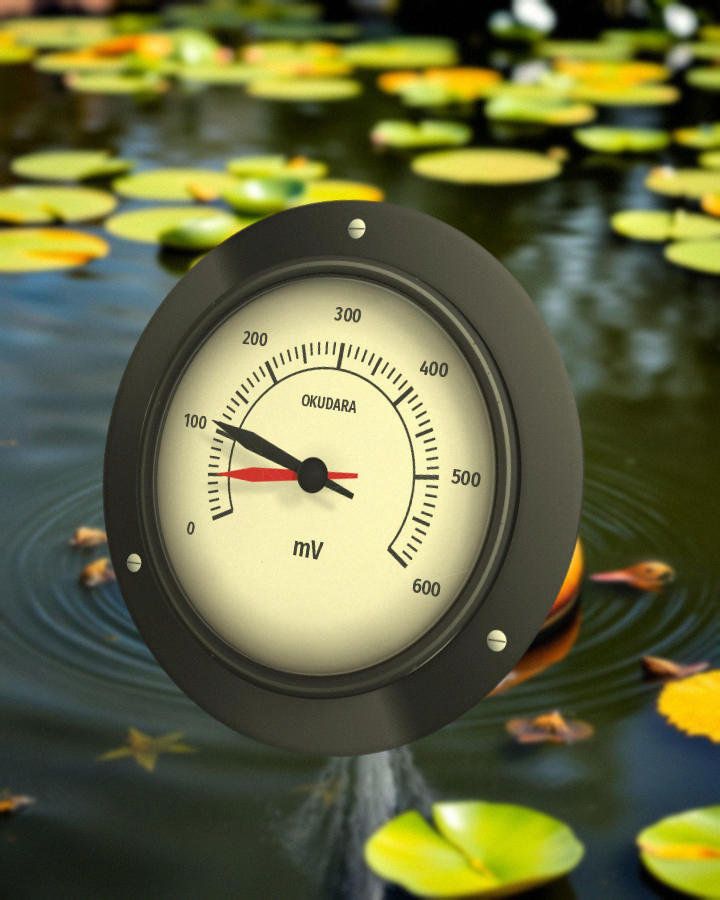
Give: 110
